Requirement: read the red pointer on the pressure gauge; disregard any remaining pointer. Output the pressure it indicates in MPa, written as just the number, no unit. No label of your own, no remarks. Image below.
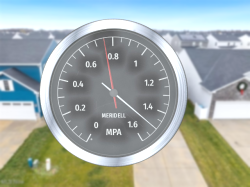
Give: 0.75
